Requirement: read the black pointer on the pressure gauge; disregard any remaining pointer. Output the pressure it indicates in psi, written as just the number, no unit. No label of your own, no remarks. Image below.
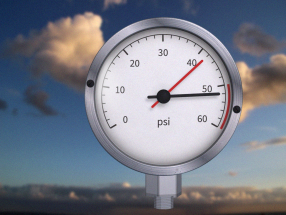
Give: 52
